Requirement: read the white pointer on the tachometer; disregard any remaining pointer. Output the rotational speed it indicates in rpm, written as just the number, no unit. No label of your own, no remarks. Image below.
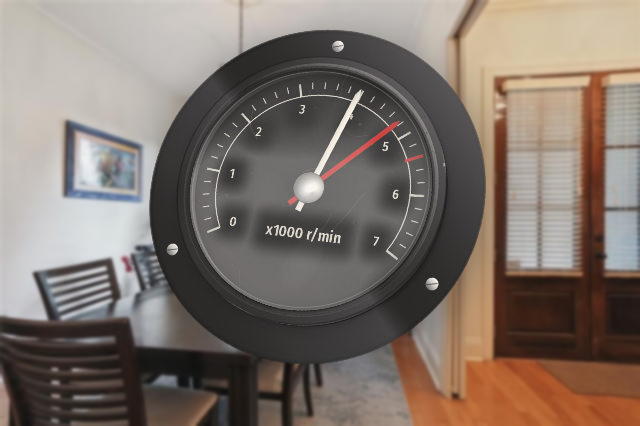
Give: 4000
